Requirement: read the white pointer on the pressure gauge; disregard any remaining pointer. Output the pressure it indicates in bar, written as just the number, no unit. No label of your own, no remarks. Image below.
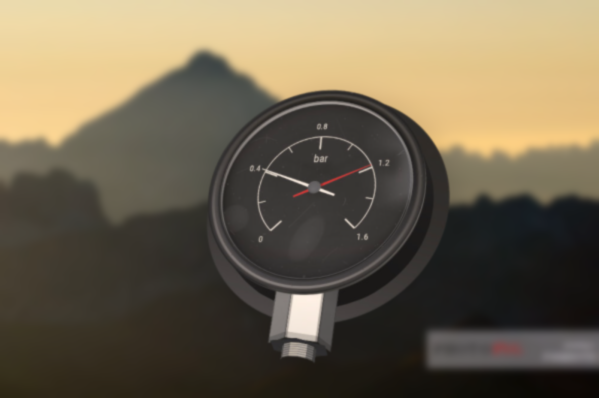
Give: 0.4
